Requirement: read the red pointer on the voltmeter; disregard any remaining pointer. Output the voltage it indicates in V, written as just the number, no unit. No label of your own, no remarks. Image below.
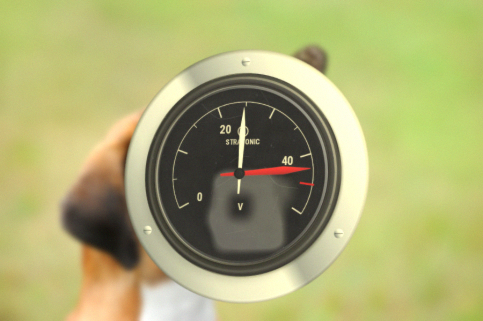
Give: 42.5
